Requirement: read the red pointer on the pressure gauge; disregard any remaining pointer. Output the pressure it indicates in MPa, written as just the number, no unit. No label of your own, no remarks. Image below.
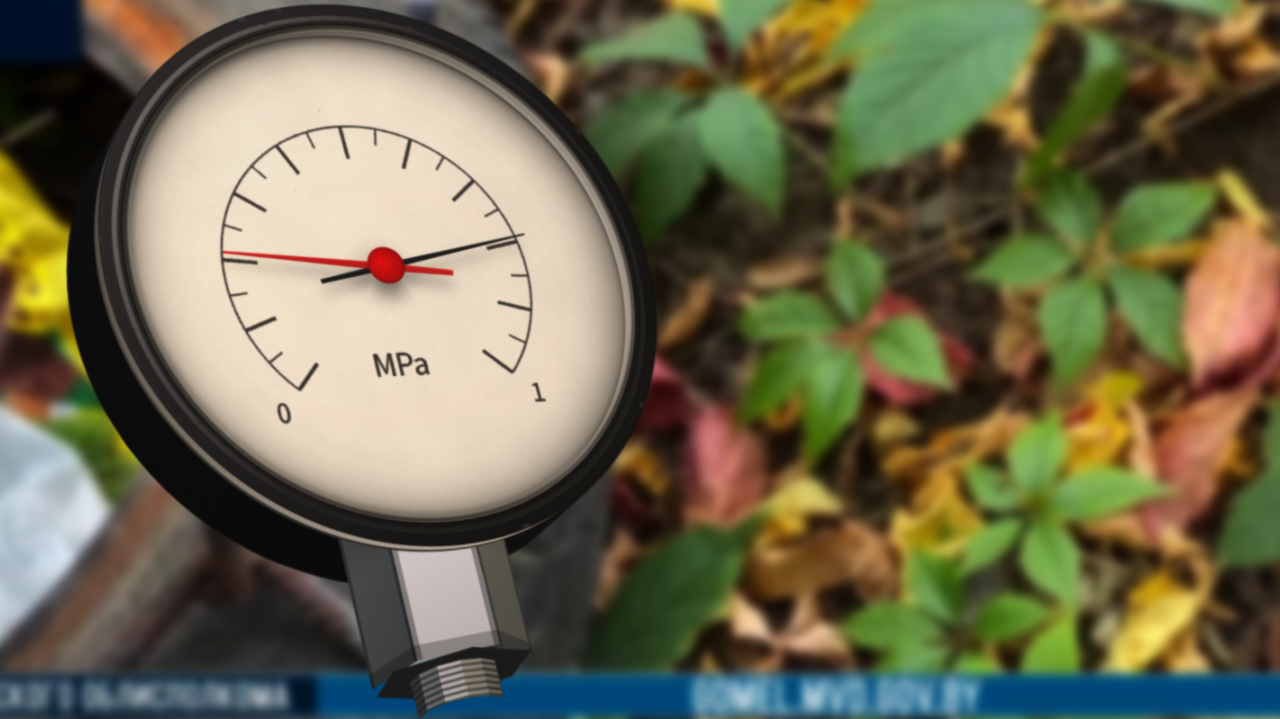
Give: 0.2
